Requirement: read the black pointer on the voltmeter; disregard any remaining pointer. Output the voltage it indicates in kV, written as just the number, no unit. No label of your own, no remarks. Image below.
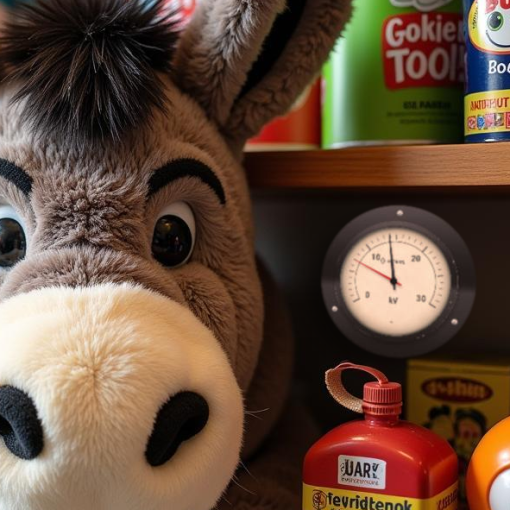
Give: 14
